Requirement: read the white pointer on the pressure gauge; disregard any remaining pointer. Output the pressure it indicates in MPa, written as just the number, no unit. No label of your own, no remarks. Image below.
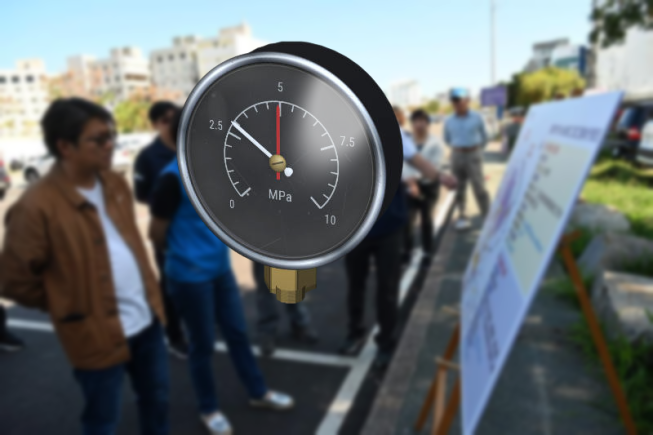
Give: 3
